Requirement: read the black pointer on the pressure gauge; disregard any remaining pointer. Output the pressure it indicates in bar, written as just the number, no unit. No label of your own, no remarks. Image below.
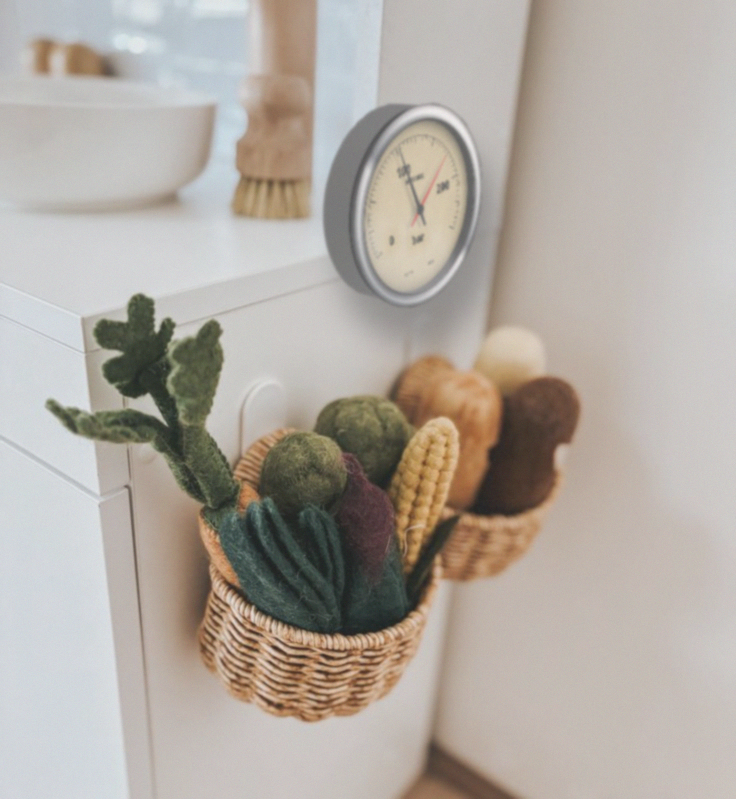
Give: 100
